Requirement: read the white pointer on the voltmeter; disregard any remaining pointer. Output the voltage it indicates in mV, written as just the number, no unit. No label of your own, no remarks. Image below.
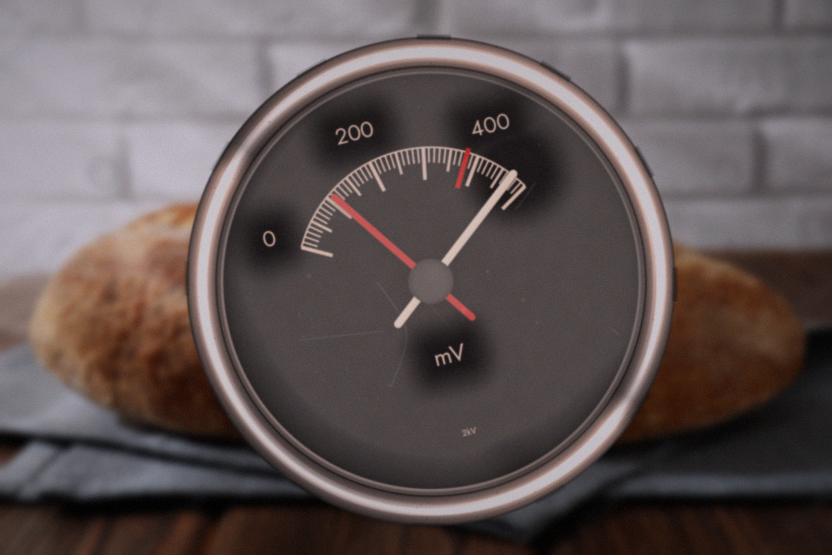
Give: 470
